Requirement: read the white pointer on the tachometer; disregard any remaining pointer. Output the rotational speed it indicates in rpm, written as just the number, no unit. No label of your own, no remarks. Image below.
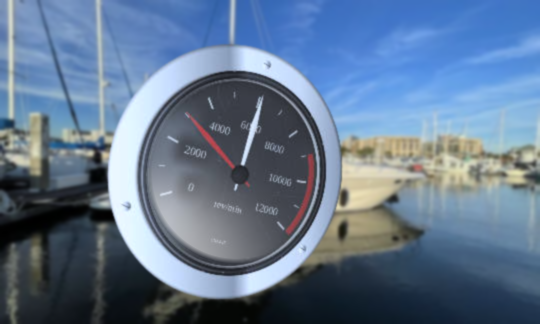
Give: 6000
